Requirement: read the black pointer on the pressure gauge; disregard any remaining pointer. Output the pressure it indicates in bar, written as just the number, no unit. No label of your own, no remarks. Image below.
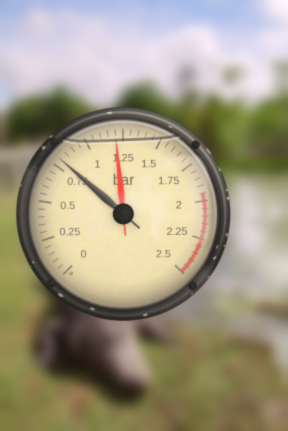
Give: 0.8
